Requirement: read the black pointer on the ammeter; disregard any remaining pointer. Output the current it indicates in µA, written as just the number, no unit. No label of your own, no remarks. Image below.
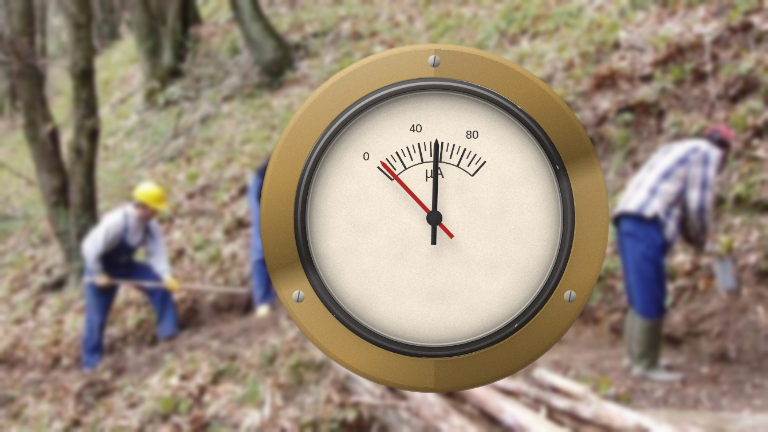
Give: 55
